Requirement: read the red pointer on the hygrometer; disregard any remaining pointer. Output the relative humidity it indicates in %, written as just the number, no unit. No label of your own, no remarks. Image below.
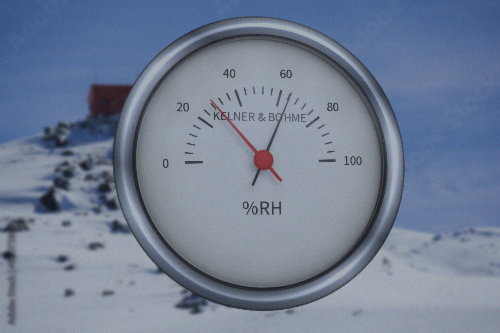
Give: 28
